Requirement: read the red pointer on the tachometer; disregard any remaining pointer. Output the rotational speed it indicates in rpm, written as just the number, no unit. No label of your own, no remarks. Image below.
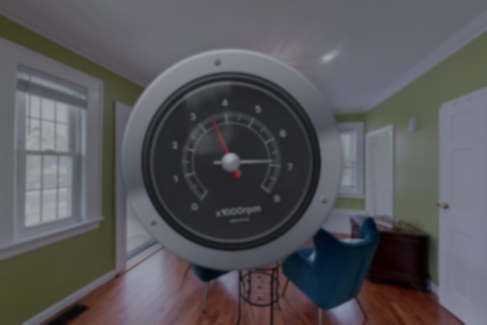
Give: 3500
